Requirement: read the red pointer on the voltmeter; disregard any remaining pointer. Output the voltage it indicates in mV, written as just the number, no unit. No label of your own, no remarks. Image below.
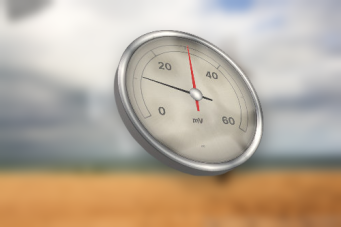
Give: 30
